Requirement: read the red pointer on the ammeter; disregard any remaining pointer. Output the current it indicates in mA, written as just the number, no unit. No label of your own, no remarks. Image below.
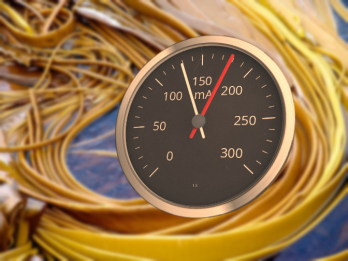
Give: 180
